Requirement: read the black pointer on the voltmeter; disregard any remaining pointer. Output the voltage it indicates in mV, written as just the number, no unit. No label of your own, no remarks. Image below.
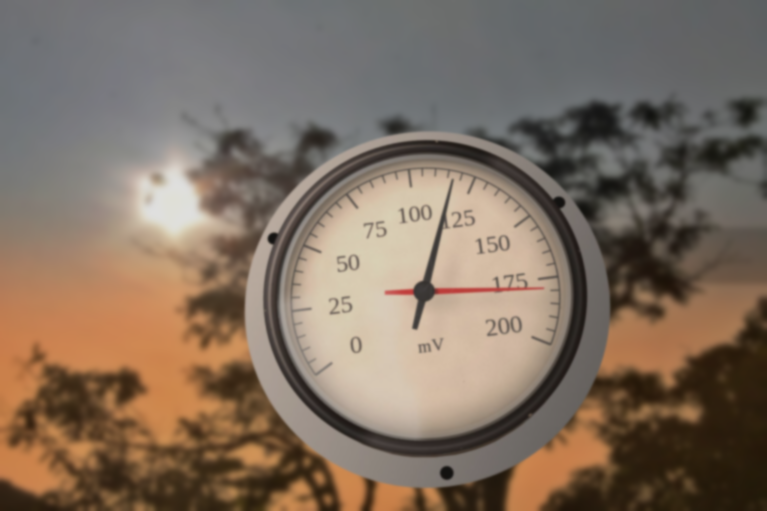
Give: 117.5
